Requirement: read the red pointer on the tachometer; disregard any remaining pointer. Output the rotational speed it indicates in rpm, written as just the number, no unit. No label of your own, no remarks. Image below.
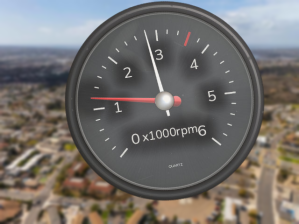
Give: 1200
